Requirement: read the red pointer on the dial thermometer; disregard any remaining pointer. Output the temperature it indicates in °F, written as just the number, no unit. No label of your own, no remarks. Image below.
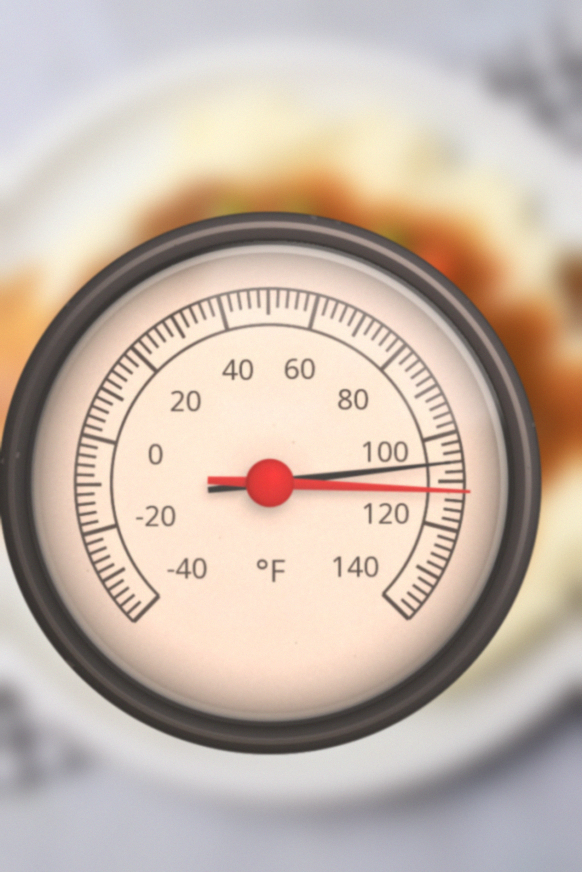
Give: 112
